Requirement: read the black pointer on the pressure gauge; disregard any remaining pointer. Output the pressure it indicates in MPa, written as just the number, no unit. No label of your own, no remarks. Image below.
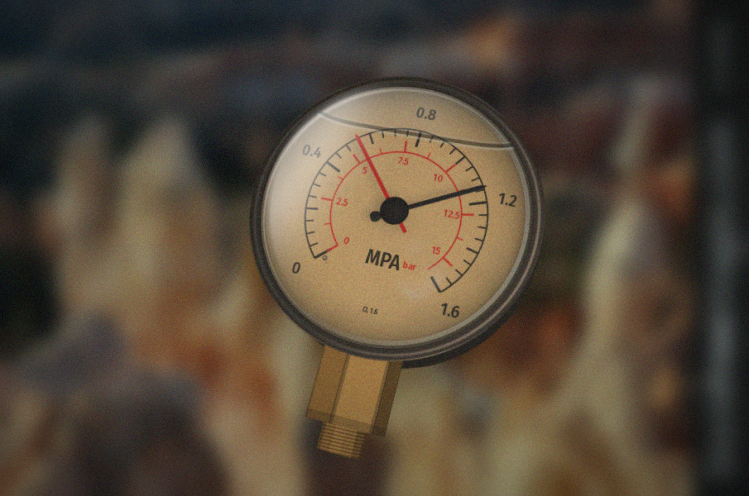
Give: 1.15
